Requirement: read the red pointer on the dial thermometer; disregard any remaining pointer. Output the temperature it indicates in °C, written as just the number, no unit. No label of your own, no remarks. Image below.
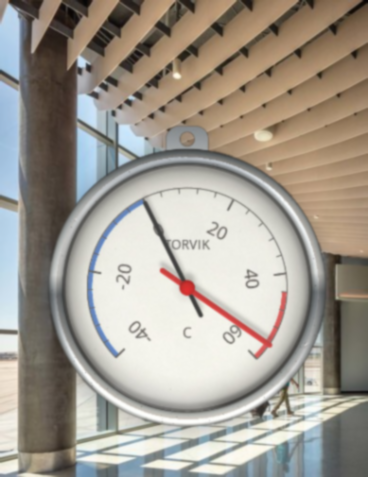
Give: 56
